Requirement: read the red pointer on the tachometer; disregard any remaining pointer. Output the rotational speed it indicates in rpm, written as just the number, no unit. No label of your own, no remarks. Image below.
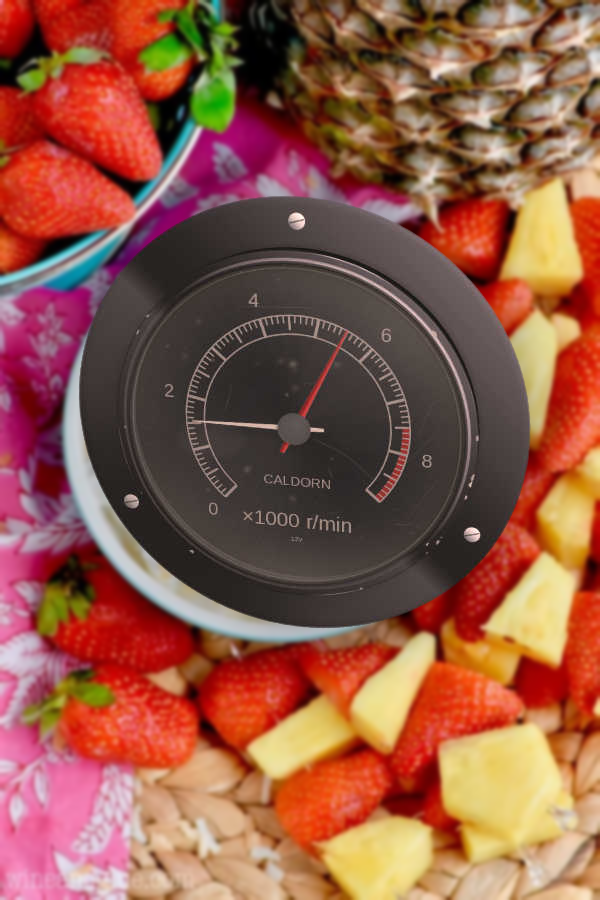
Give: 5500
